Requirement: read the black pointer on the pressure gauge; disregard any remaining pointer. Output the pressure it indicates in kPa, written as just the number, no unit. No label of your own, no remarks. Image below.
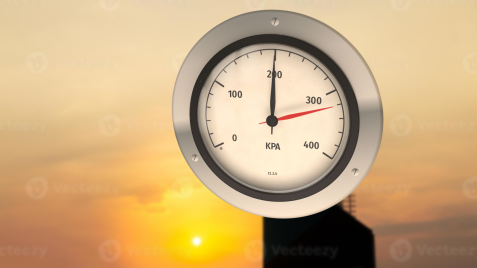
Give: 200
